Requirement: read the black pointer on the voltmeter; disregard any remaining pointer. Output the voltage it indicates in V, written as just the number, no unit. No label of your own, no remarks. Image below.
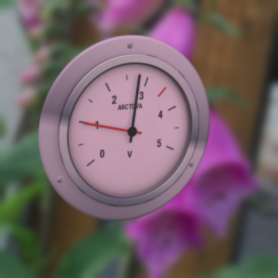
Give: 2.75
